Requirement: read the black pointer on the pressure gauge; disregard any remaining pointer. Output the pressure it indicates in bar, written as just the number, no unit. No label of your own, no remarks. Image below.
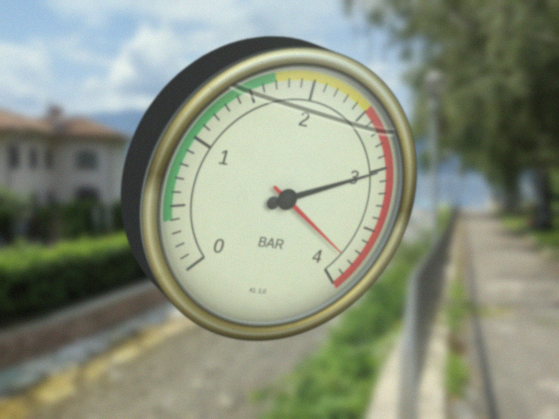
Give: 3
